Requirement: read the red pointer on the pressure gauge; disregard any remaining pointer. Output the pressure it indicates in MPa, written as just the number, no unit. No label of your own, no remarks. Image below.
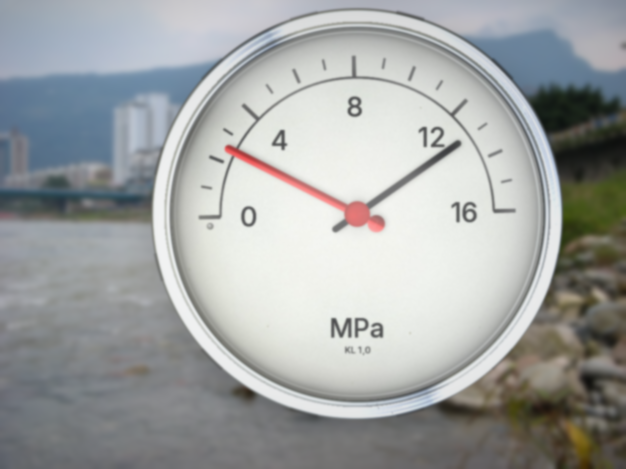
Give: 2.5
